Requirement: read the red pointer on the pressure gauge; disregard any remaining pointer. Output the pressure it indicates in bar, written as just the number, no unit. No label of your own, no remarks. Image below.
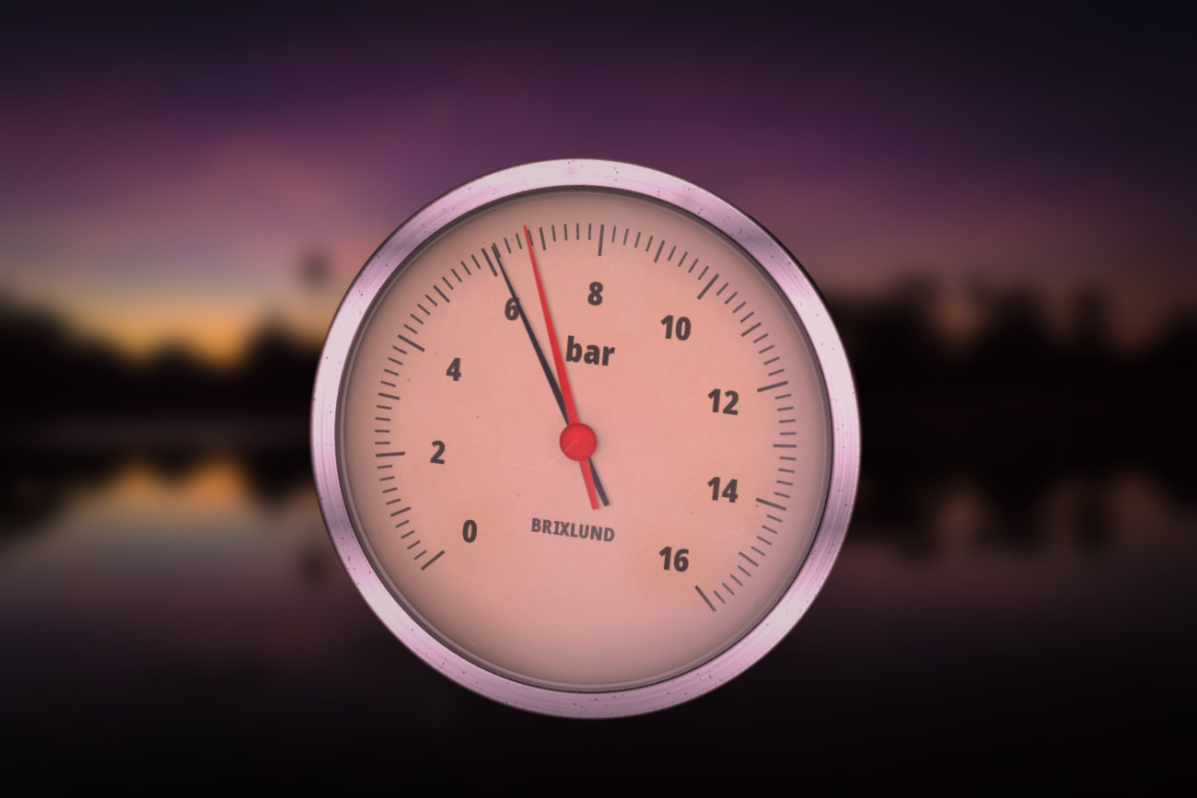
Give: 6.8
